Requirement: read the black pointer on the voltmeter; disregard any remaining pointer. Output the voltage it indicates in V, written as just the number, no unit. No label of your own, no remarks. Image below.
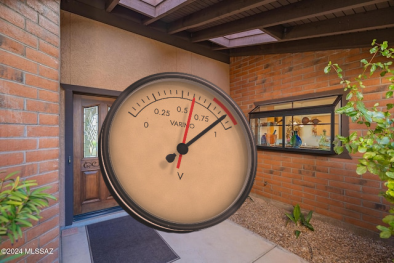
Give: 0.9
